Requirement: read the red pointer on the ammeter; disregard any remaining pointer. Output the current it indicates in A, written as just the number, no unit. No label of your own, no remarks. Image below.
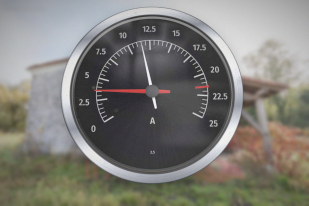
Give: 3.5
